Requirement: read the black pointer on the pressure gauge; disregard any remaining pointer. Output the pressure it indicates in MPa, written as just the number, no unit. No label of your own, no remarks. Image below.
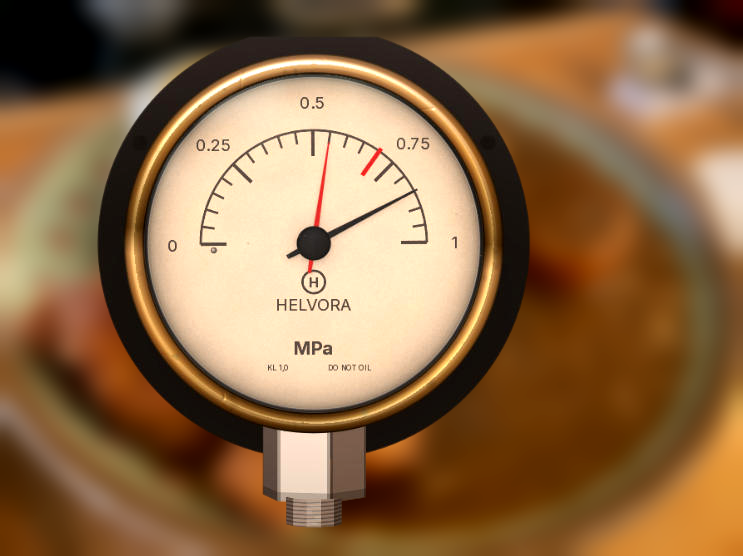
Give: 0.85
